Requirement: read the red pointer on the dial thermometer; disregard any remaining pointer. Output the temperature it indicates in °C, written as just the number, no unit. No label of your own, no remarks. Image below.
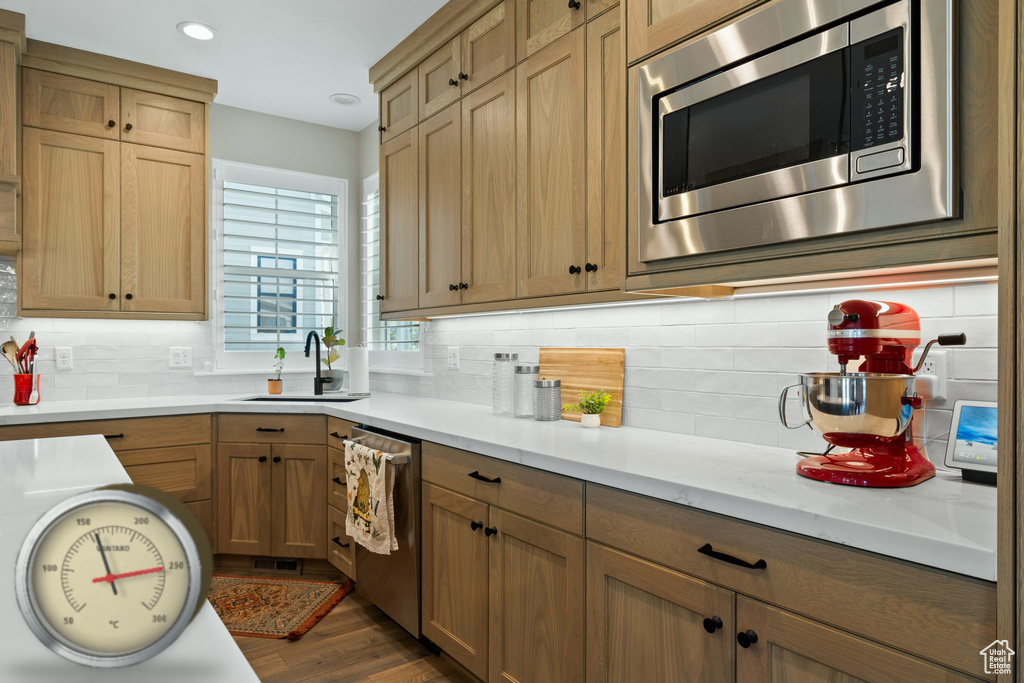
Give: 250
